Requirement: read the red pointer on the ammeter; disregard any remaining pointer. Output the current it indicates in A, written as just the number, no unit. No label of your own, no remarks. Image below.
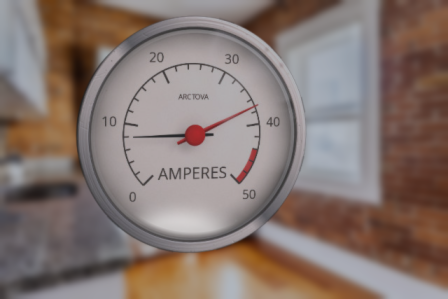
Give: 37
